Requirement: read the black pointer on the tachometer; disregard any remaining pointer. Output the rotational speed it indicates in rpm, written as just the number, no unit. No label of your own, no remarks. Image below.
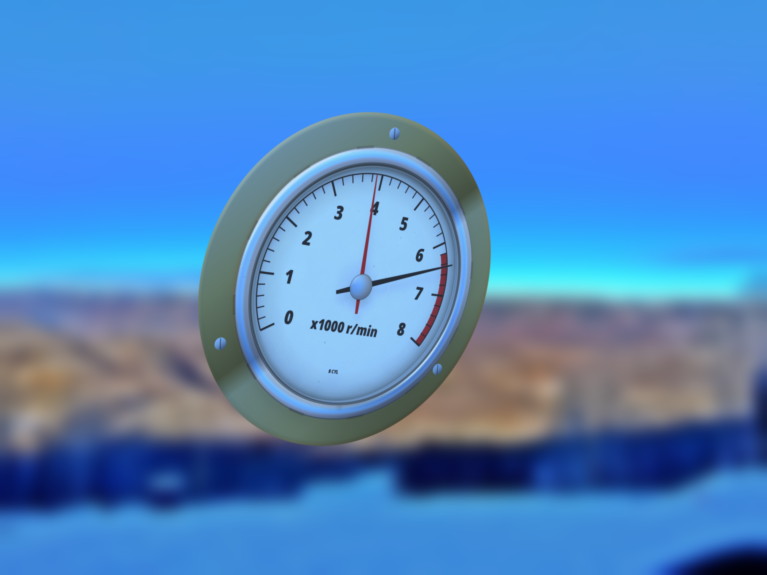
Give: 6400
